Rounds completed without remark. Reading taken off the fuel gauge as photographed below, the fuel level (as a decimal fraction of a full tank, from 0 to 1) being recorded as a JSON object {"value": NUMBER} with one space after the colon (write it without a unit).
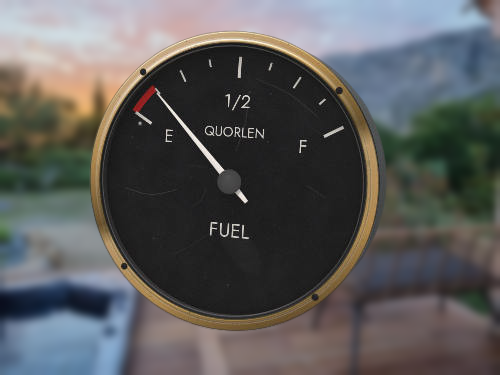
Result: {"value": 0.125}
